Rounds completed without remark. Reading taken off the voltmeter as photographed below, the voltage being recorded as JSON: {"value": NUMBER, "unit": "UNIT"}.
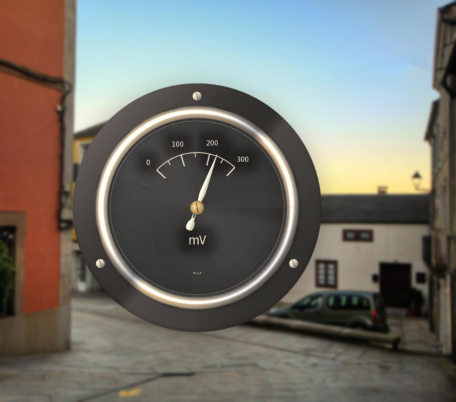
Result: {"value": 225, "unit": "mV"}
